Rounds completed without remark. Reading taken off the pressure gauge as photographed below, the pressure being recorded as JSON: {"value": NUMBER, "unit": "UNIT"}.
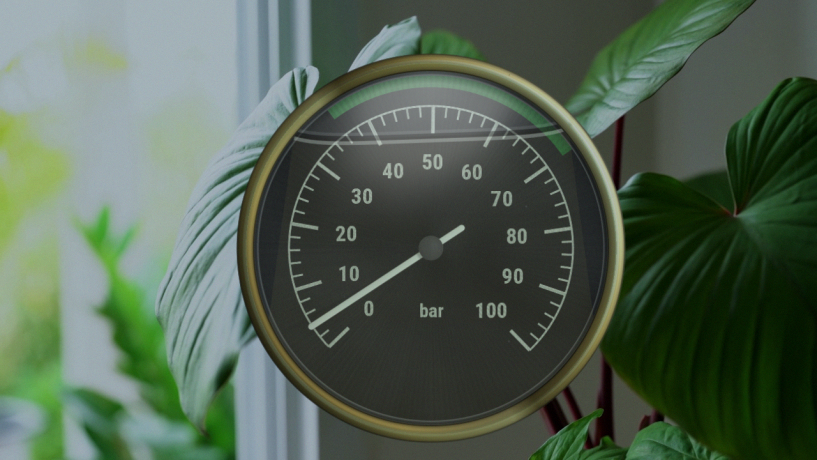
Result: {"value": 4, "unit": "bar"}
